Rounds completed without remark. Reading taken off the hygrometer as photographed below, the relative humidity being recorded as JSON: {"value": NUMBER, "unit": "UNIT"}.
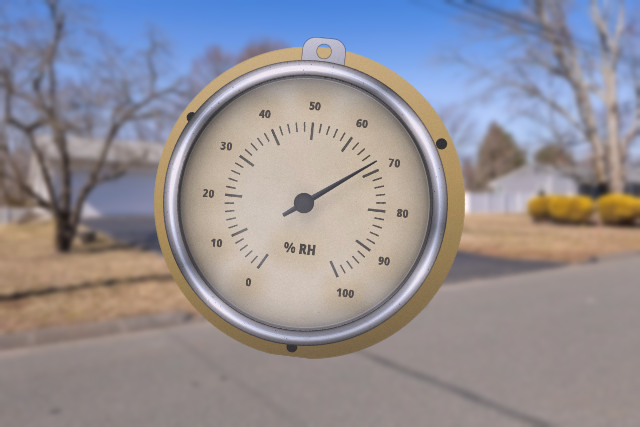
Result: {"value": 68, "unit": "%"}
